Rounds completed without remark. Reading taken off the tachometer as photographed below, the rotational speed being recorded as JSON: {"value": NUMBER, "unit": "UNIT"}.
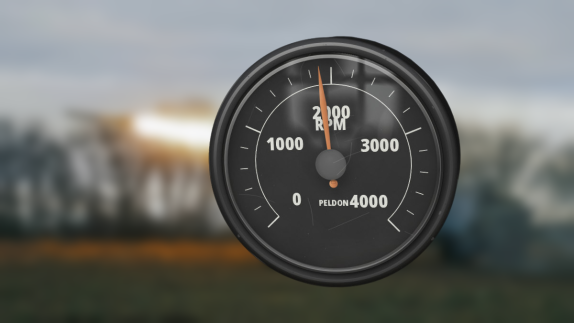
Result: {"value": 1900, "unit": "rpm"}
